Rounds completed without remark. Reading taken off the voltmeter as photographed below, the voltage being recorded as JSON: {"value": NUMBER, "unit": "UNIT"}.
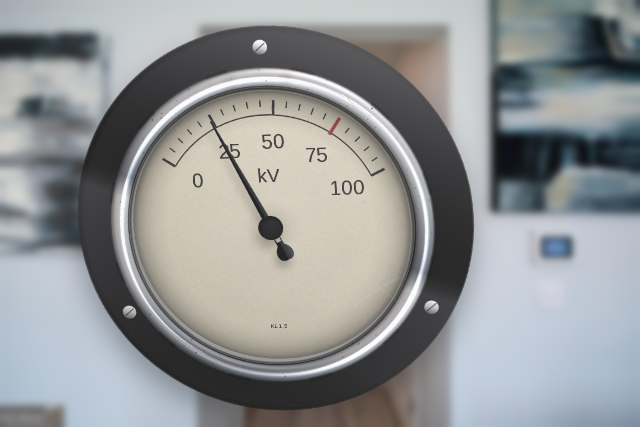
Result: {"value": 25, "unit": "kV"}
